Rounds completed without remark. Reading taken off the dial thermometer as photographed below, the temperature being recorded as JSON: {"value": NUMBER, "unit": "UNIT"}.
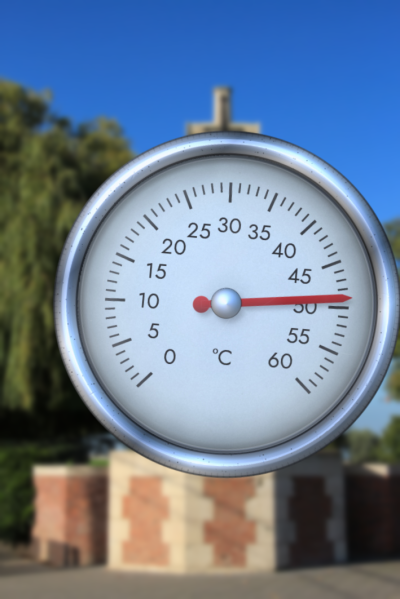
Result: {"value": 49, "unit": "°C"}
